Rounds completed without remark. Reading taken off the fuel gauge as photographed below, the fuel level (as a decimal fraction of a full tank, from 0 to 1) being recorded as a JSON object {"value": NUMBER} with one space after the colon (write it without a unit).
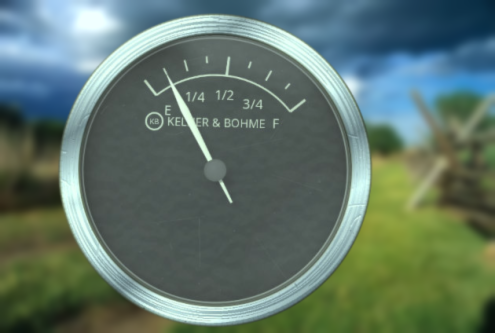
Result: {"value": 0.125}
